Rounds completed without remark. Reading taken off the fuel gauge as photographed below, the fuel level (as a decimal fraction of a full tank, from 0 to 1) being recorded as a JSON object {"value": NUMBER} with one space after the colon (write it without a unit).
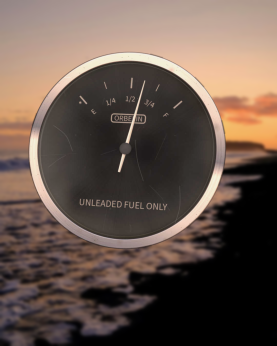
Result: {"value": 0.625}
